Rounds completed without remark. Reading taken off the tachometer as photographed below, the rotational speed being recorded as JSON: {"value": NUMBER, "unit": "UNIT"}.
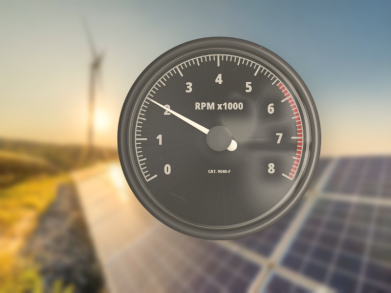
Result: {"value": 2000, "unit": "rpm"}
